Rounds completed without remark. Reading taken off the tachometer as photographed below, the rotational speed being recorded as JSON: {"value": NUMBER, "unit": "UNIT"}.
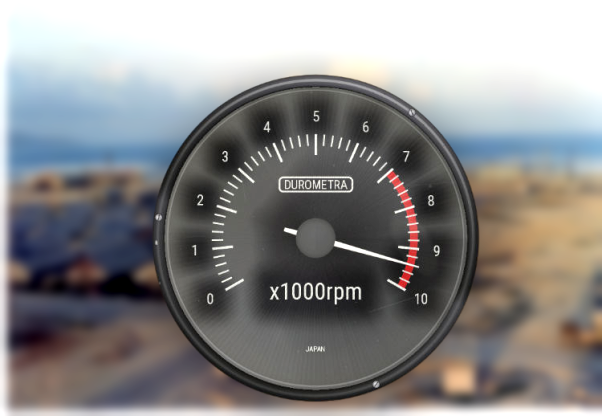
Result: {"value": 9400, "unit": "rpm"}
